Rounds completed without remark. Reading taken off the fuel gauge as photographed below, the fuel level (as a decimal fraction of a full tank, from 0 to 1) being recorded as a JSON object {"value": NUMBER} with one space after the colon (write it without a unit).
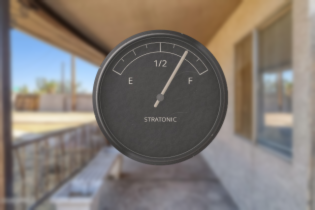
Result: {"value": 0.75}
